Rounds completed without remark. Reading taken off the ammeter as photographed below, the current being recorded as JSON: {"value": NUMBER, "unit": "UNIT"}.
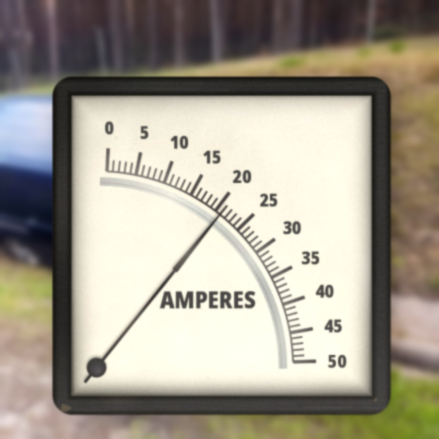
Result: {"value": 21, "unit": "A"}
